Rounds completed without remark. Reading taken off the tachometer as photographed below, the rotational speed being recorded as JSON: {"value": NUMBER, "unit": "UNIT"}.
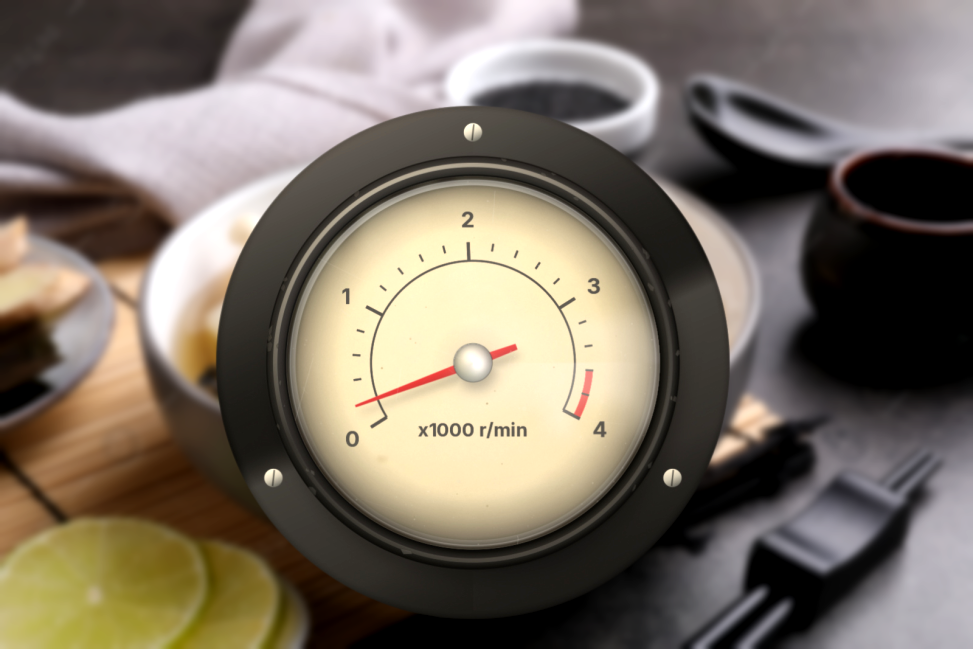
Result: {"value": 200, "unit": "rpm"}
